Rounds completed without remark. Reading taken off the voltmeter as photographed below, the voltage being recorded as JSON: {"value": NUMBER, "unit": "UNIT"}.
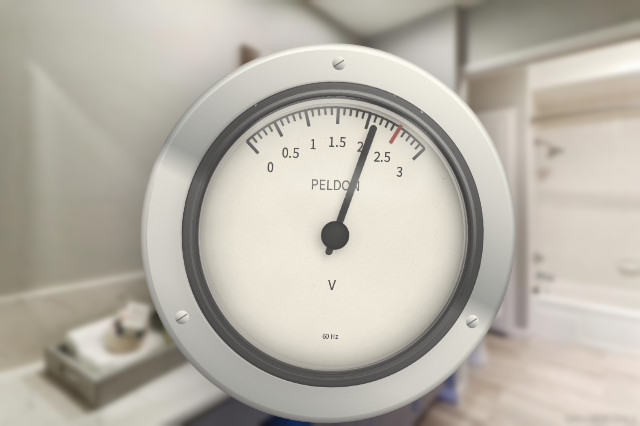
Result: {"value": 2.1, "unit": "V"}
